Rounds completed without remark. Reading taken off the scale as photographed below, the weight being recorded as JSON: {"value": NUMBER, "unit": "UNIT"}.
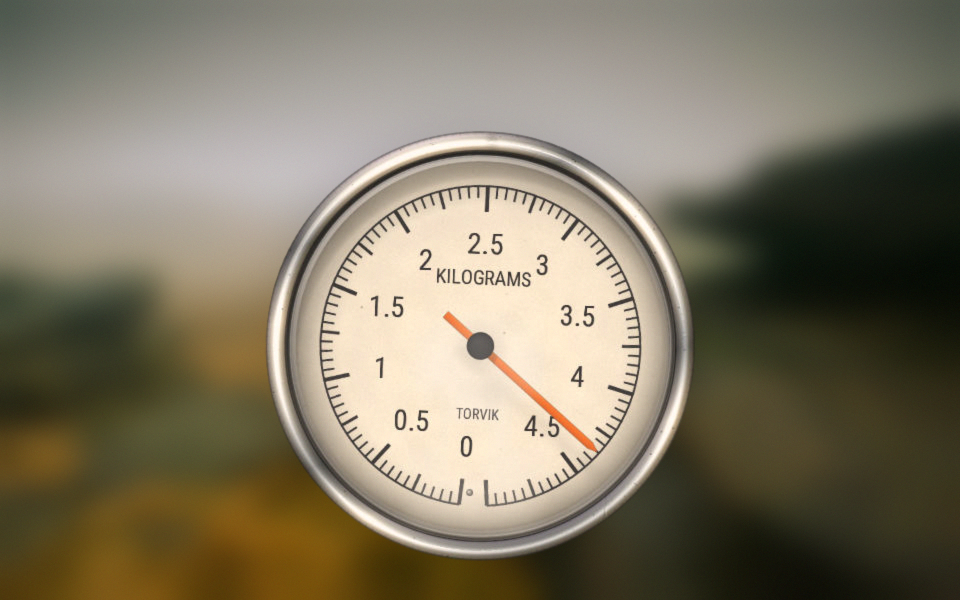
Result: {"value": 4.35, "unit": "kg"}
